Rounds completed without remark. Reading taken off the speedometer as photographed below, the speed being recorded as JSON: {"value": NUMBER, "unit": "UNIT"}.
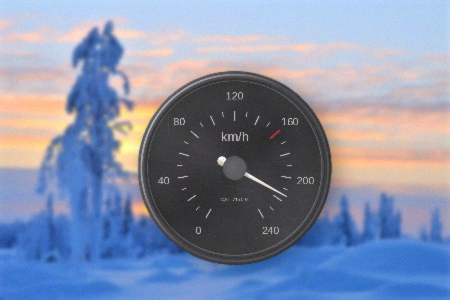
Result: {"value": 215, "unit": "km/h"}
